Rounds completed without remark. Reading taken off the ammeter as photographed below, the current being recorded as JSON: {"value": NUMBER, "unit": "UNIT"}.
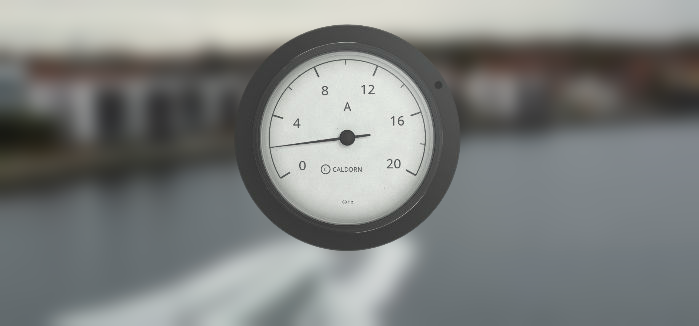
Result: {"value": 2, "unit": "A"}
